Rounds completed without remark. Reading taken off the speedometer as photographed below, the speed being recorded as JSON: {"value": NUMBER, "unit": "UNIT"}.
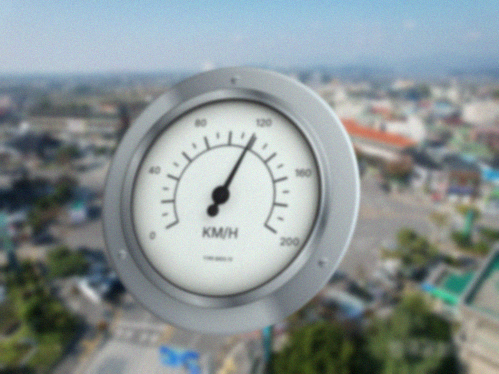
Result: {"value": 120, "unit": "km/h"}
